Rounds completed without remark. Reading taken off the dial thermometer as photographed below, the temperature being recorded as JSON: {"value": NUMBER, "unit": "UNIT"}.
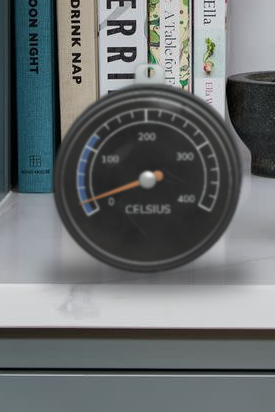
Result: {"value": 20, "unit": "°C"}
